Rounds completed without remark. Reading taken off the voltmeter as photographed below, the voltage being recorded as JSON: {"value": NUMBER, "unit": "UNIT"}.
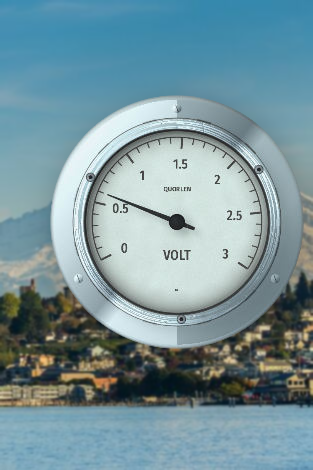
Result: {"value": 0.6, "unit": "V"}
